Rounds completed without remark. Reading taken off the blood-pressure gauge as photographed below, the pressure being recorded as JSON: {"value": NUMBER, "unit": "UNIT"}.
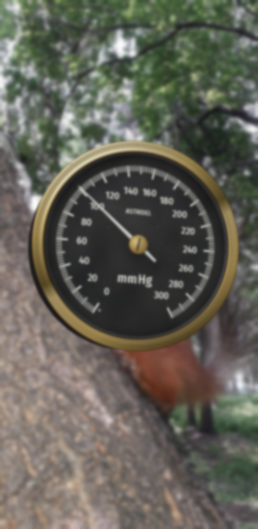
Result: {"value": 100, "unit": "mmHg"}
